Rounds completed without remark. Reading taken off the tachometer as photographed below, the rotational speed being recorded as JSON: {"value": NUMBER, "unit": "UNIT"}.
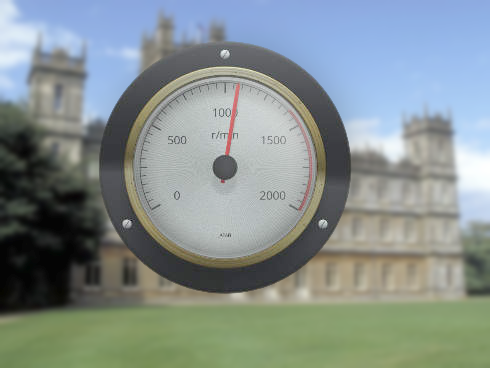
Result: {"value": 1075, "unit": "rpm"}
